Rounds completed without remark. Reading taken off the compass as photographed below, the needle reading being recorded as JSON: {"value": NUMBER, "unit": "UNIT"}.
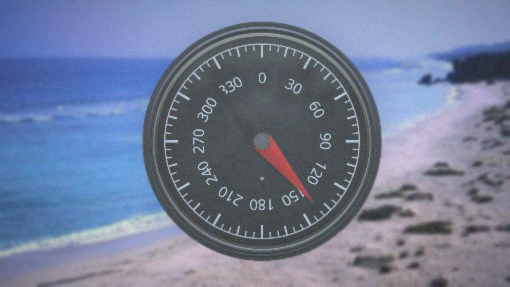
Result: {"value": 140, "unit": "°"}
